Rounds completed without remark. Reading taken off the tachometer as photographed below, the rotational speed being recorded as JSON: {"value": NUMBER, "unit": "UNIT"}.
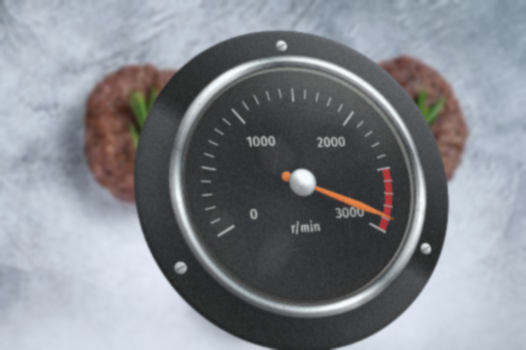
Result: {"value": 2900, "unit": "rpm"}
